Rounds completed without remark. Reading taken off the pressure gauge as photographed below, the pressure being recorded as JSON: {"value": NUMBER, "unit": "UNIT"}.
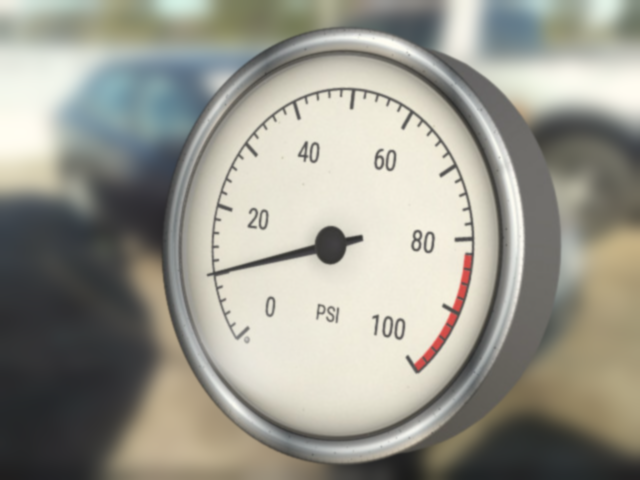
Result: {"value": 10, "unit": "psi"}
